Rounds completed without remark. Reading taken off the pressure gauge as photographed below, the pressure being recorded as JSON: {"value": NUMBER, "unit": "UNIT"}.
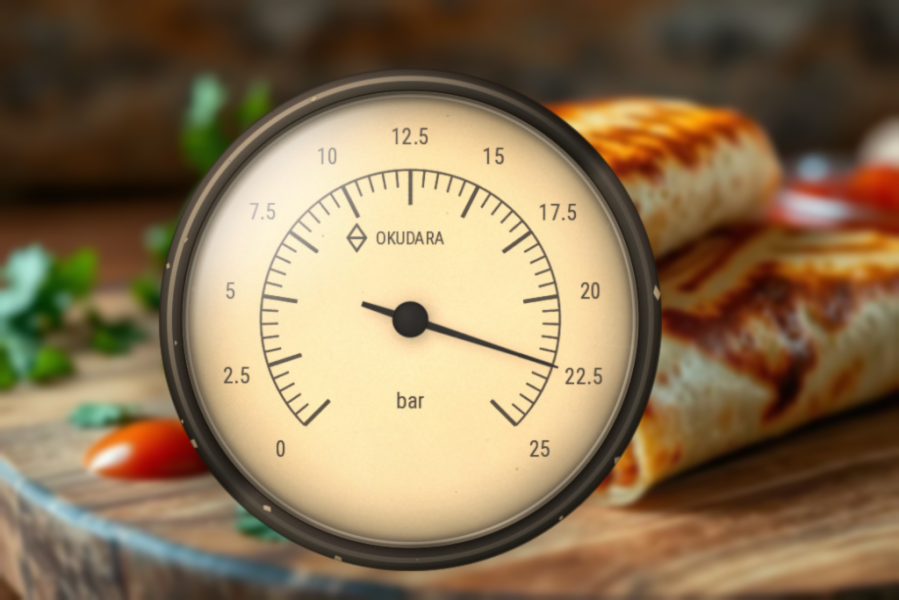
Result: {"value": 22.5, "unit": "bar"}
